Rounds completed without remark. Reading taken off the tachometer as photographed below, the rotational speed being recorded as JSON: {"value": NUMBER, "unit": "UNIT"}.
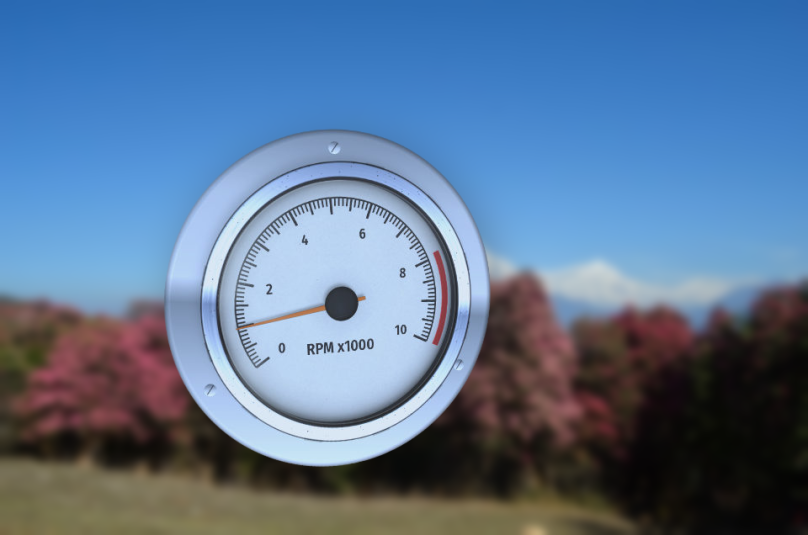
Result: {"value": 1000, "unit": "rpm"}
